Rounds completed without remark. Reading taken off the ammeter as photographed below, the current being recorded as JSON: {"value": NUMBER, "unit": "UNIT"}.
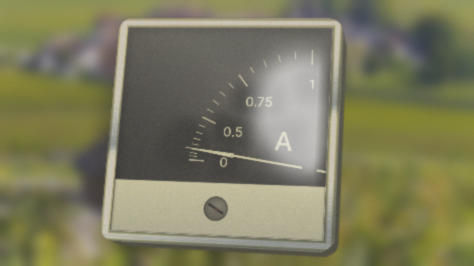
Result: {"value": 0.25, "unit": "A"}
